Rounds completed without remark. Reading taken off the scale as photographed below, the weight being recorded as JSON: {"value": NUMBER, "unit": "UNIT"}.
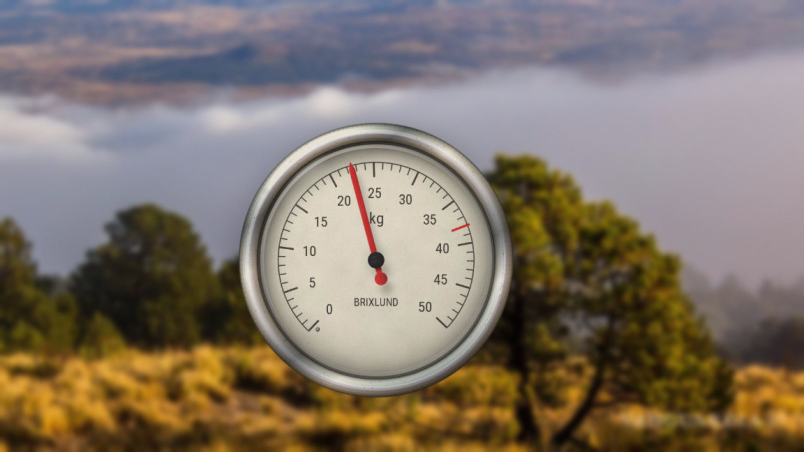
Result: {"value": 22.5, "unit": "kg"}
